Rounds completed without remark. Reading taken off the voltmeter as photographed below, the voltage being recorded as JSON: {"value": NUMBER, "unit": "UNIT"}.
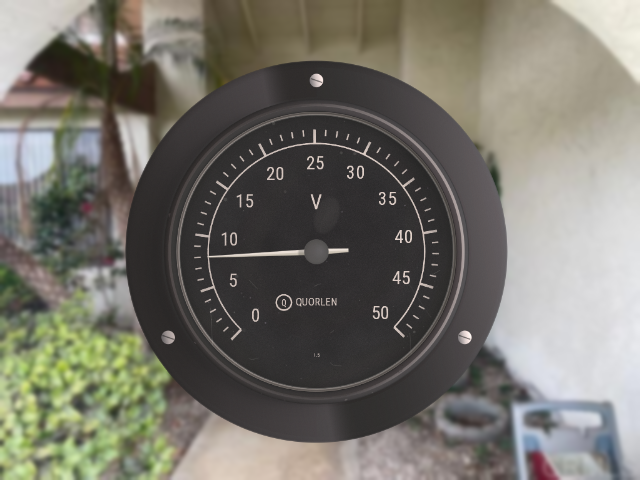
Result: {"value": 8, "unit": "V"}
